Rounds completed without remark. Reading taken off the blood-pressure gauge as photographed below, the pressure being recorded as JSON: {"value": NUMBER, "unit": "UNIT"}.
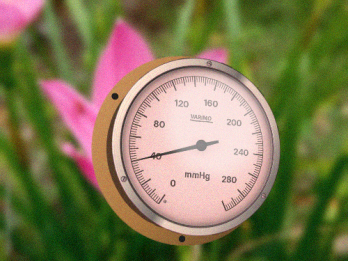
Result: {"value": 40, "unit": "mmHg"}
